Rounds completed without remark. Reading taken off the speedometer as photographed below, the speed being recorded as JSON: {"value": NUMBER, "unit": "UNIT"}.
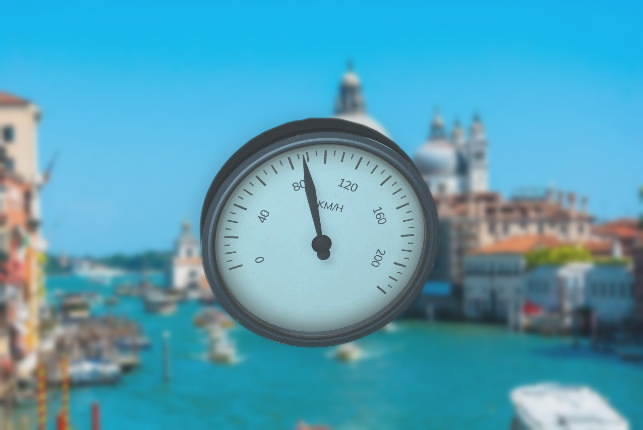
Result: {"value": 87.5, "unit": "km/h"}
